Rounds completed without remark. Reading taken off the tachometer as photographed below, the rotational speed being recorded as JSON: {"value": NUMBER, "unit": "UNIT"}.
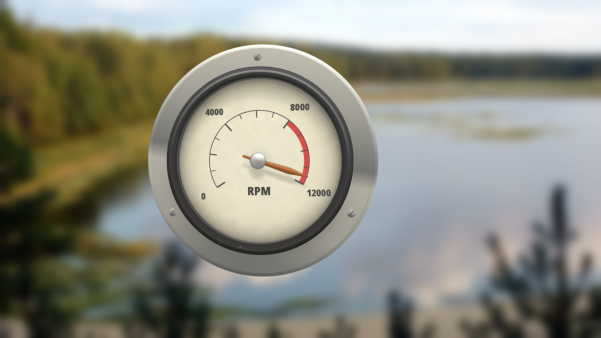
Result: {"value": 11500, "unit": "rpm"}
